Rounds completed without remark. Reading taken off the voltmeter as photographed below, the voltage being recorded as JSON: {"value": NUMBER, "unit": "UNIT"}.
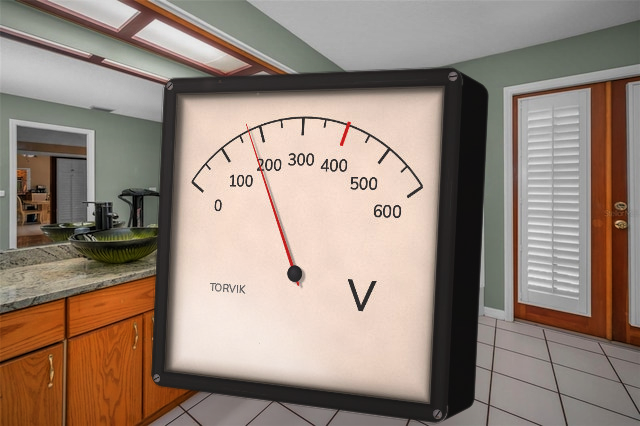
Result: {"value": 175, "unit": "V"}
